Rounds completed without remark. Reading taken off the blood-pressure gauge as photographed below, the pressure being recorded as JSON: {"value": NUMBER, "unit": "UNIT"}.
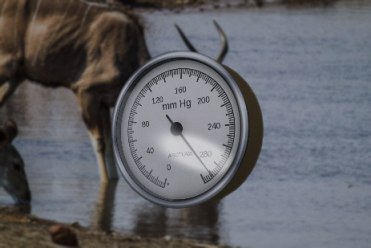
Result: {"value": 290, "unit": "mmHg"}
